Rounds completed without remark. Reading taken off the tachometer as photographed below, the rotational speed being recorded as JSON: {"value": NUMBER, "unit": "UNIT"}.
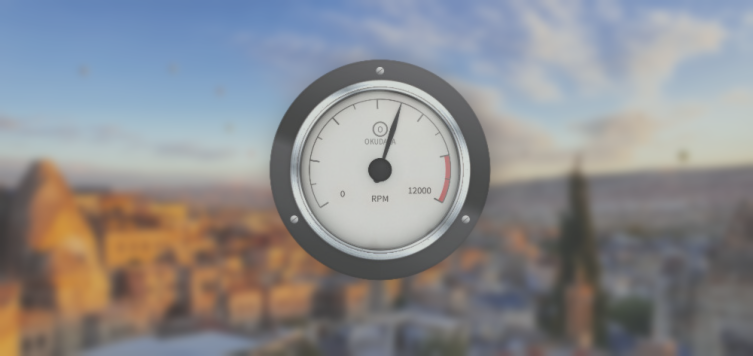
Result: {"value": 7000, "unit": "rpm"}
